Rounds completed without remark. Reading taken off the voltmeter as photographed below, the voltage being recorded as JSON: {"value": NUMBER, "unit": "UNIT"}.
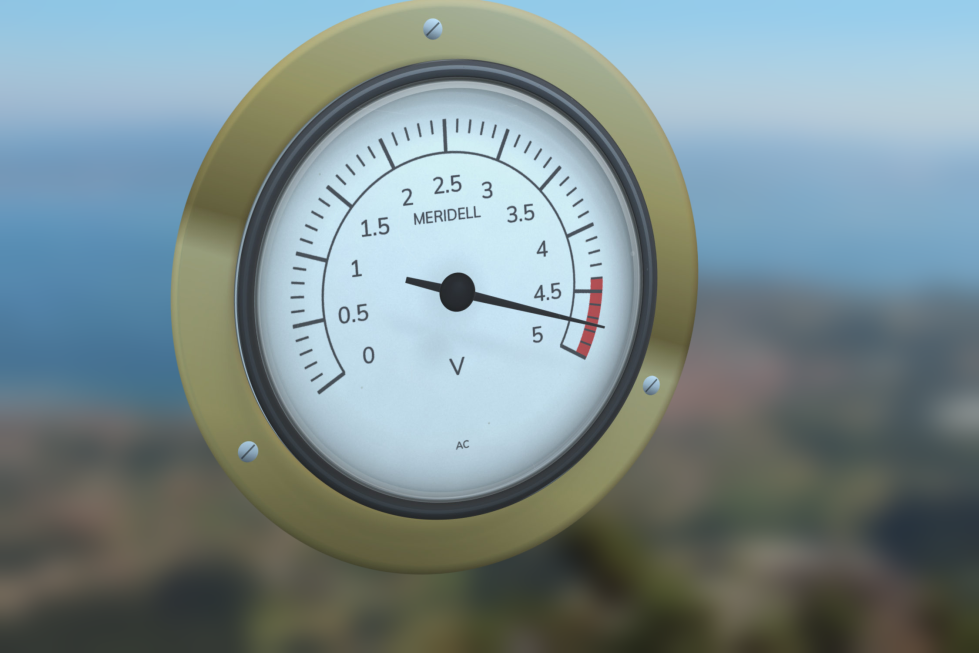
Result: {"value": 4.75, "unit": "V"}
